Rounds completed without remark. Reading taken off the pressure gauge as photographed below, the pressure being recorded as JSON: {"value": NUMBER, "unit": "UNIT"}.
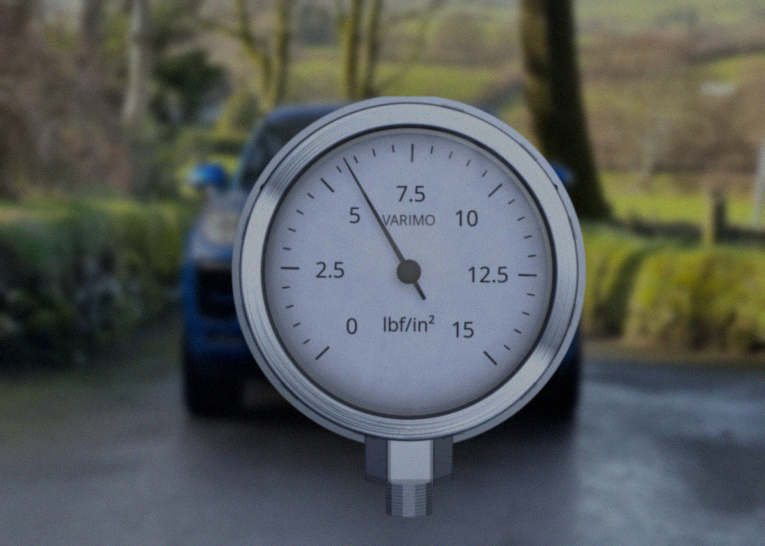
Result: {"value": 5.75, "unit": "psi"}
